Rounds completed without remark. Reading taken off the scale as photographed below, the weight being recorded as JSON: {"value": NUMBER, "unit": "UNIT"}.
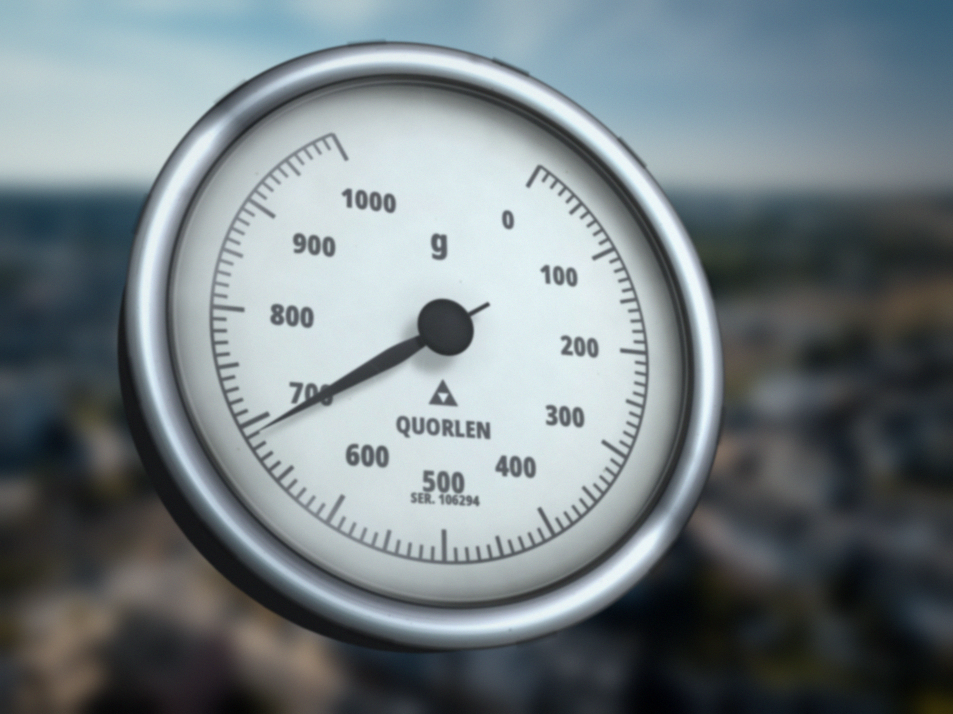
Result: {"value": 690, "unit": "g"}
